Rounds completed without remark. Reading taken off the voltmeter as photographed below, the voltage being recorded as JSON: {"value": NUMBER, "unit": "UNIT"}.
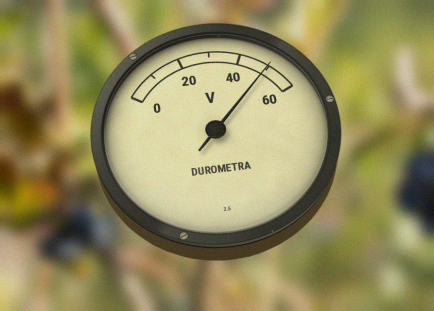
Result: {"value": 50, "unit": "V"}
